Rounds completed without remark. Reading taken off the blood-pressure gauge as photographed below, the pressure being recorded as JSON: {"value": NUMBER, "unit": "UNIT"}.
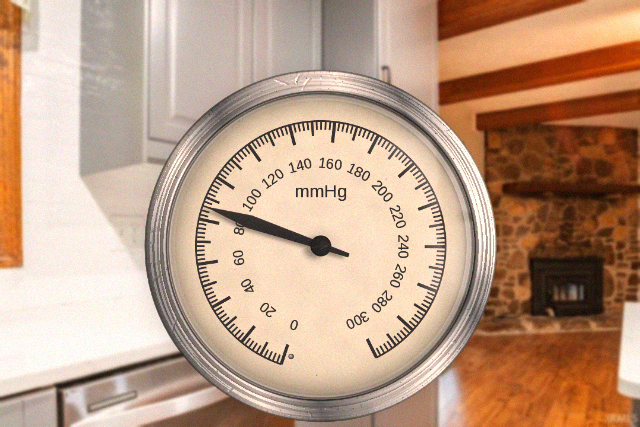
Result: {"value": 86, "unit": "mmHg"}
